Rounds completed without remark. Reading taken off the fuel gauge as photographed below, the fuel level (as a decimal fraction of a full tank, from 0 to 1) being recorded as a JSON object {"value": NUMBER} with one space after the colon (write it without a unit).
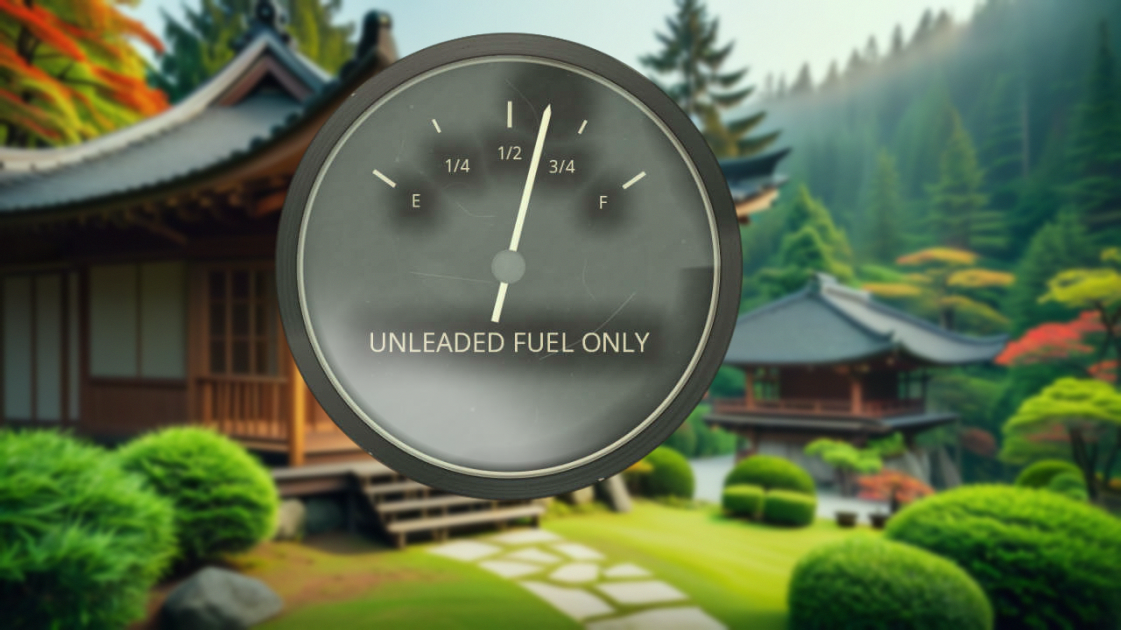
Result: {"value": 0.625}
